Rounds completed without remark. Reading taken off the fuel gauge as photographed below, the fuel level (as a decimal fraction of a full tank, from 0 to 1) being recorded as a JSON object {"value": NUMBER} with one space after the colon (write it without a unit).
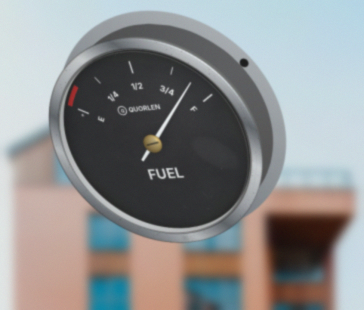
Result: {"value": 0.875}
